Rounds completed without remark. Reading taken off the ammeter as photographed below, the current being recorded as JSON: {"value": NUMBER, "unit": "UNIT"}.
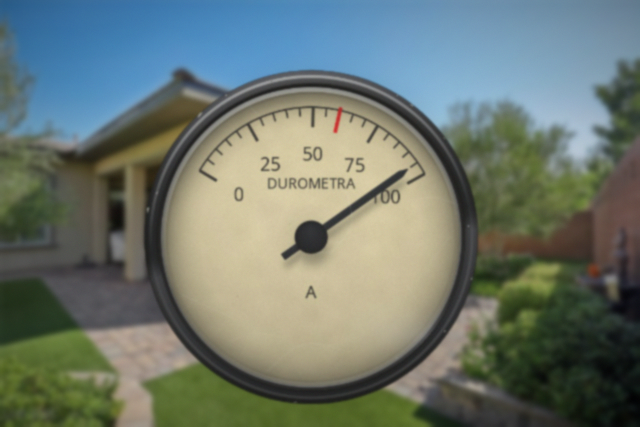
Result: {"value": 95, "unit": "A"}
